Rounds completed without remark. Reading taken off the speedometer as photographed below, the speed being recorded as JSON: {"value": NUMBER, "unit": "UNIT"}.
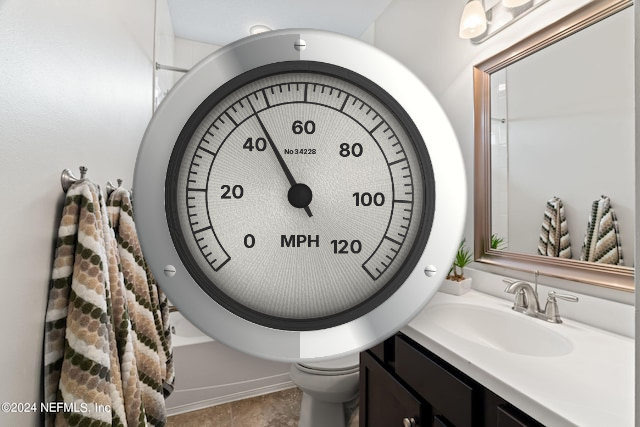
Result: {"value": 46, "unit": "mph"}
